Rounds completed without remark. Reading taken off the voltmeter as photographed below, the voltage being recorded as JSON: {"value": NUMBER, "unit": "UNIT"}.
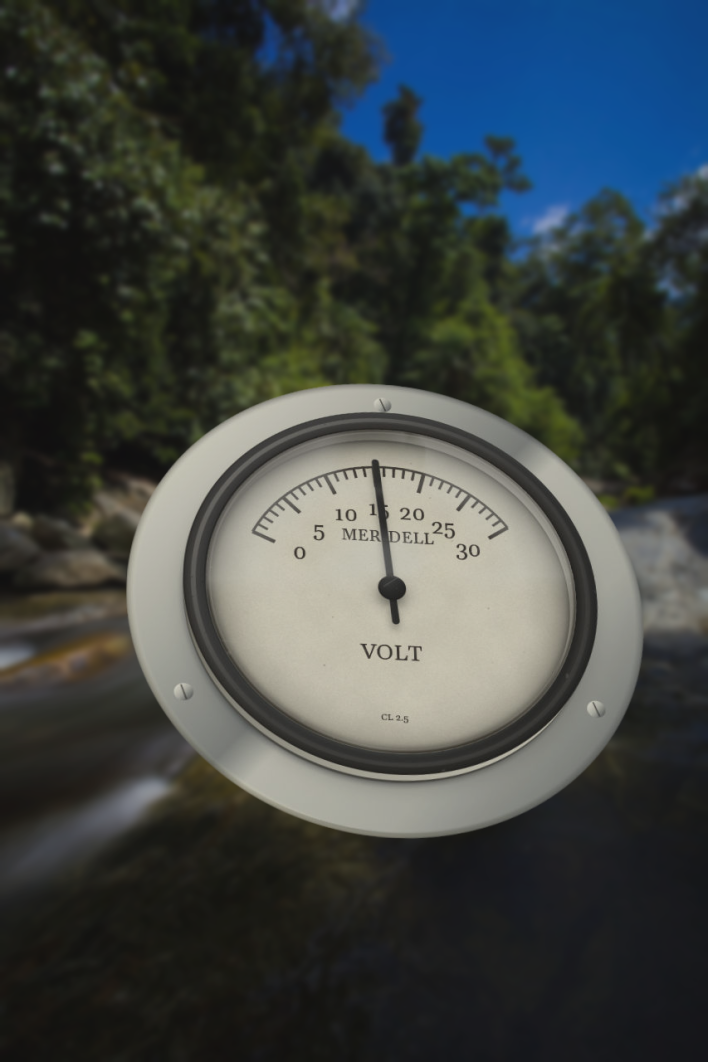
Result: {"value": 15, "unit": "V"}
